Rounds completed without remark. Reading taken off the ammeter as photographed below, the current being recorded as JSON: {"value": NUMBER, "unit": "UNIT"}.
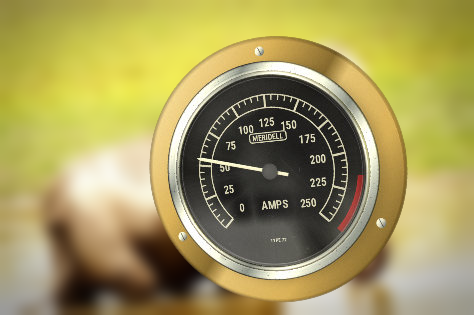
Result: {"value": 55, "unit": "A"}
